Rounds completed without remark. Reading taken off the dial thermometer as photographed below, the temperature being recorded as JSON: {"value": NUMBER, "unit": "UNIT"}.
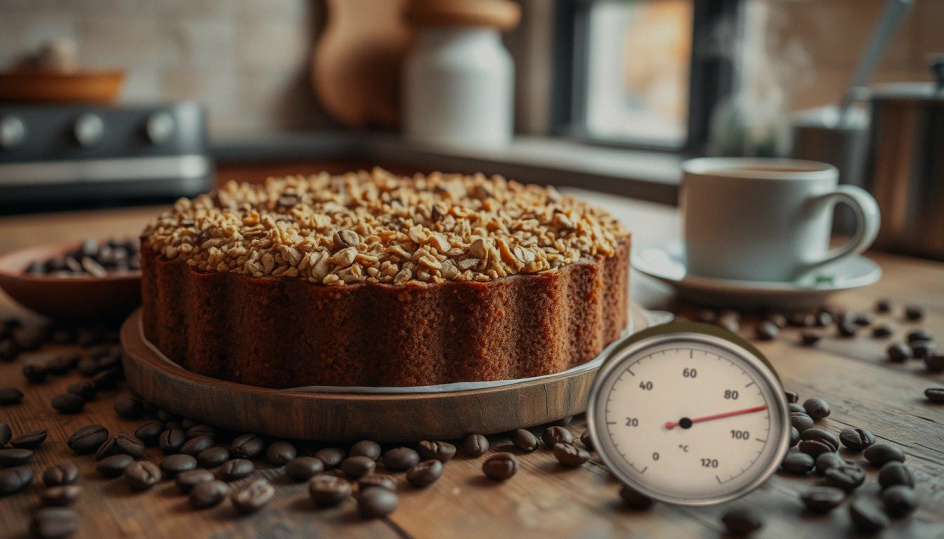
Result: {"value": 88, "unit": "°C"}
